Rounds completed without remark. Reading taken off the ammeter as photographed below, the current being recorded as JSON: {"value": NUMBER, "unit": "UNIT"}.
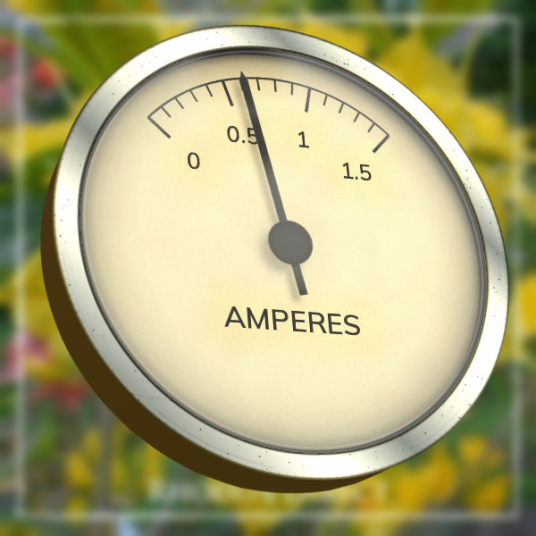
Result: {"value": 0.6, "unit": "A"}
